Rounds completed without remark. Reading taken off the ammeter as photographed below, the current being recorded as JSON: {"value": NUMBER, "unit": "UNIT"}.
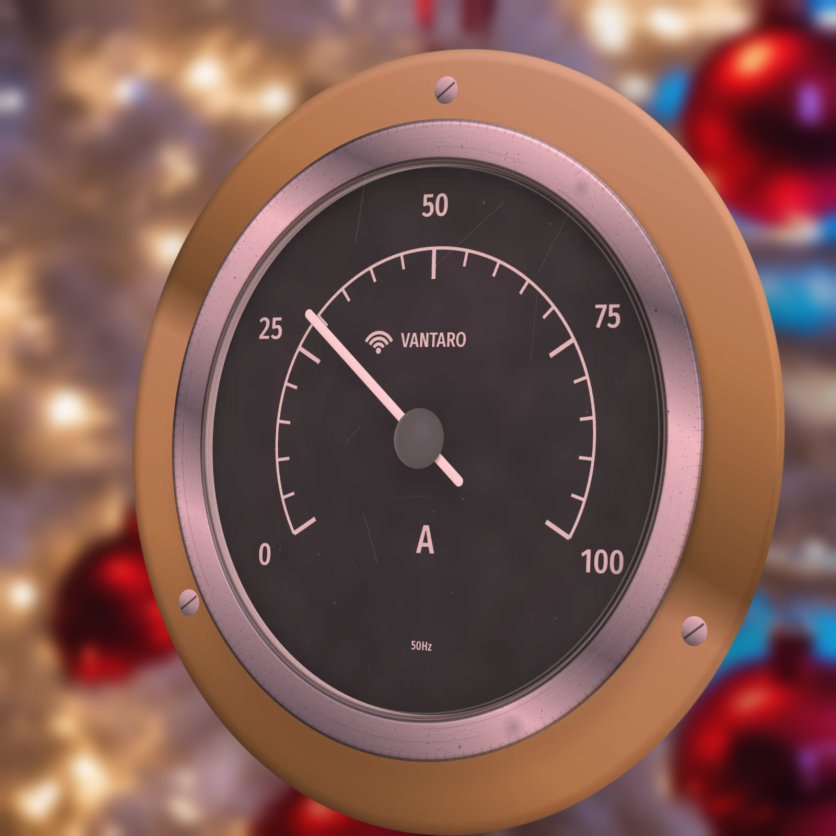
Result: {"value": 30, "unit": "A"}
